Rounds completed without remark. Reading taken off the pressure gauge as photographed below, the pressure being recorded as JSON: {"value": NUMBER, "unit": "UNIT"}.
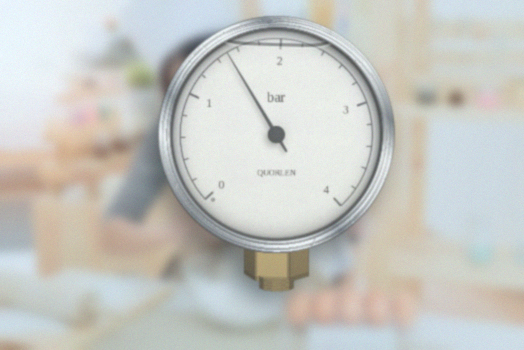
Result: {"value": 1.5, "unit": "bar"}
